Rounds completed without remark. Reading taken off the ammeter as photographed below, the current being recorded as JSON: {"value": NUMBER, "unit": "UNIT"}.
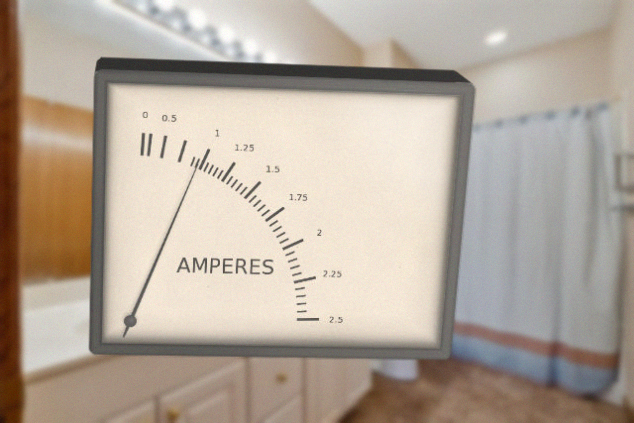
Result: {"value": 0.95, "unit": "A"}
